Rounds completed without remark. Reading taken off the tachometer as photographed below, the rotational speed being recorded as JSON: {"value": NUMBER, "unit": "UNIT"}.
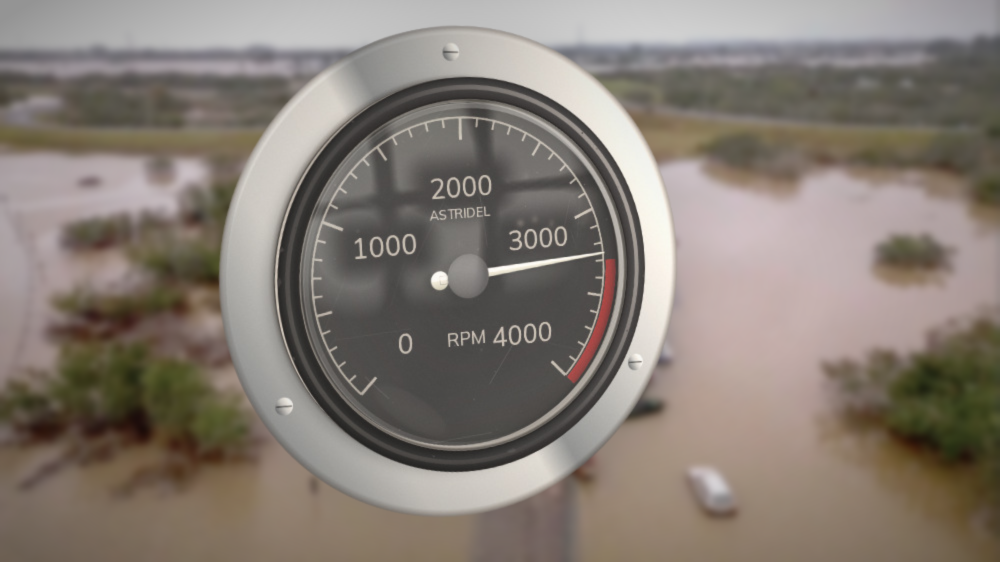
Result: {"value": 3250, "unit": "rpm"}
